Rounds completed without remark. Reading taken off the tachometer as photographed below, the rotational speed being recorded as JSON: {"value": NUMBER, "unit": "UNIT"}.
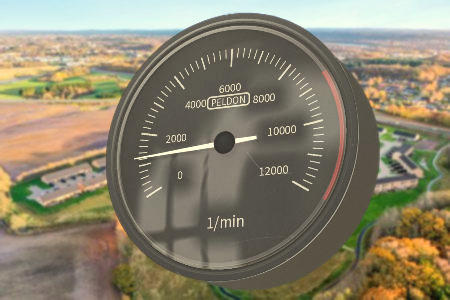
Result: {"value": 1200, "unit": "rpm"}
